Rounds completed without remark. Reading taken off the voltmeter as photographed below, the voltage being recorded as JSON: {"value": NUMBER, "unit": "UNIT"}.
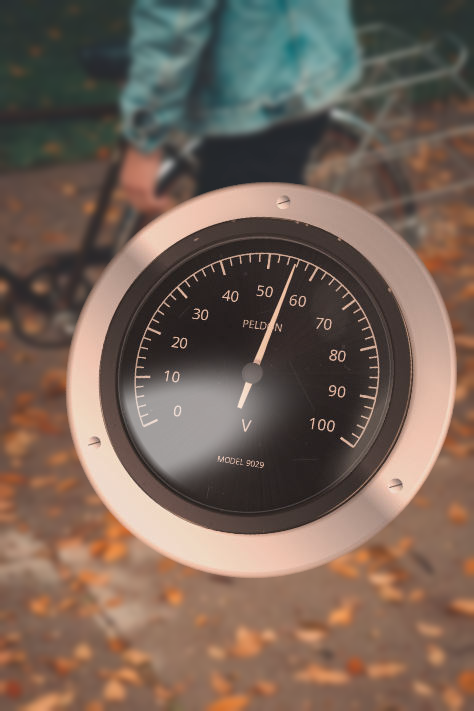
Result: {"value": 56, "unit": "V"}
